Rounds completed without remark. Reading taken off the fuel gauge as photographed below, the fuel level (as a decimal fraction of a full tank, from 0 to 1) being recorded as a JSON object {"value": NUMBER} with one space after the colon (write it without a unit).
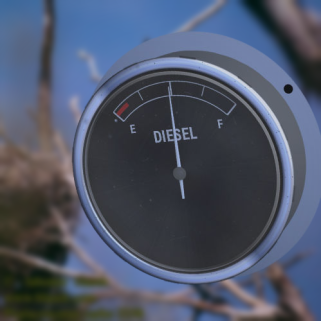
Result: {"value": 0.5}
